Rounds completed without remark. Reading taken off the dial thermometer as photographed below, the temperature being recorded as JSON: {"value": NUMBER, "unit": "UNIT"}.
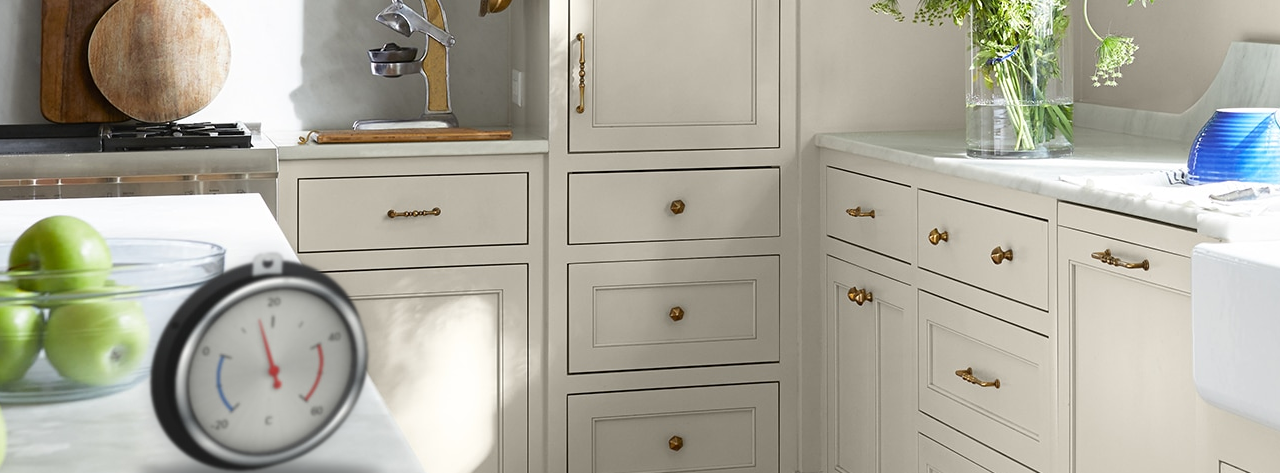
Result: {"value": 15, "unit": "°C"}
